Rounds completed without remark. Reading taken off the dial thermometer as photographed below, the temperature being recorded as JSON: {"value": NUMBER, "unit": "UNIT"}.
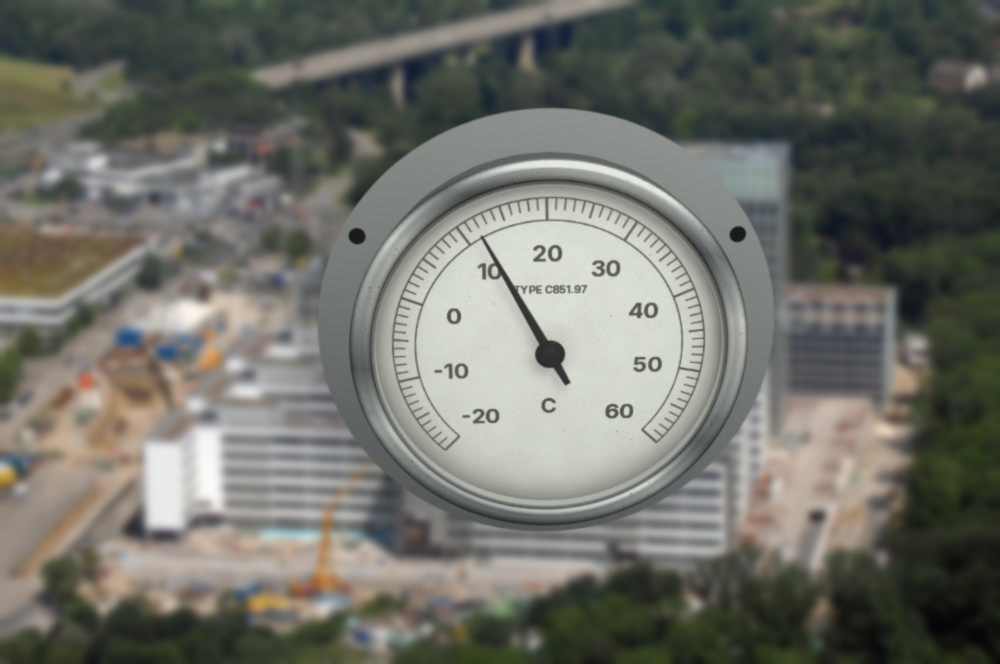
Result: {"value": 12, "unit": "°C"}
